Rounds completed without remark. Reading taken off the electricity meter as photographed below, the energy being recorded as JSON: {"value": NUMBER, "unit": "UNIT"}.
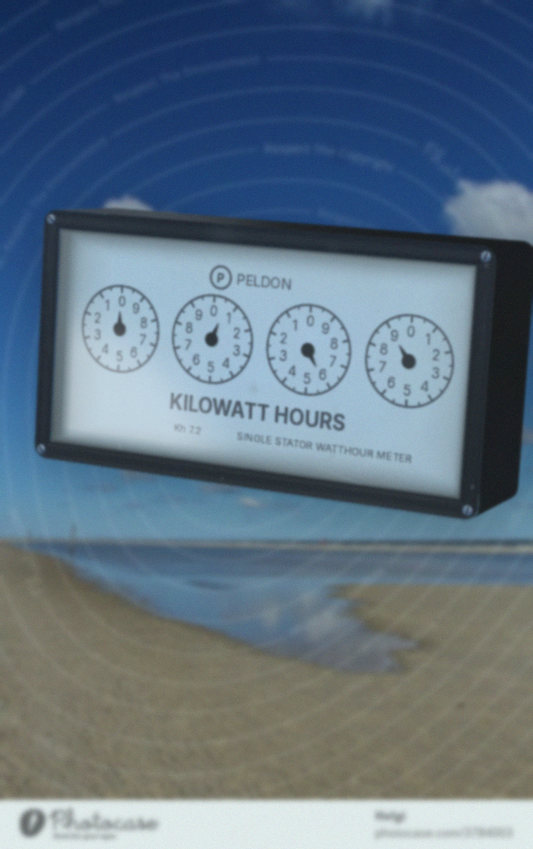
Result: {"value": 59, "unit": "kWh"}
